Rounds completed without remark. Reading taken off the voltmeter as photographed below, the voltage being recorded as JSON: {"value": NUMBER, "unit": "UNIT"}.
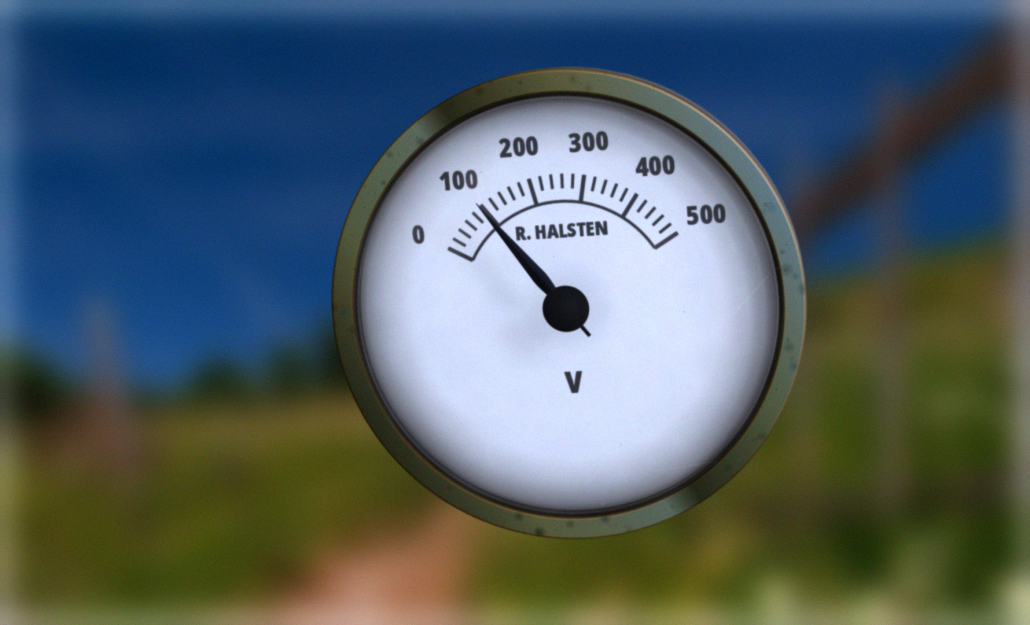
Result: {"value": 100, "unit": "V"}
